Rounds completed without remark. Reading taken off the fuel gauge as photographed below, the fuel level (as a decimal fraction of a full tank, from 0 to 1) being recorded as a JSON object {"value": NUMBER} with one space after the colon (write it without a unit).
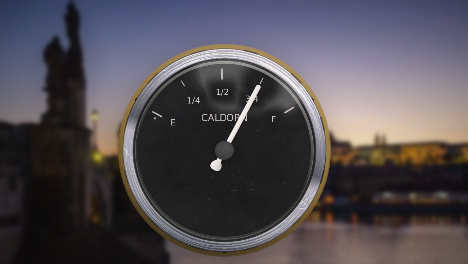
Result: {"value": 0.75}
